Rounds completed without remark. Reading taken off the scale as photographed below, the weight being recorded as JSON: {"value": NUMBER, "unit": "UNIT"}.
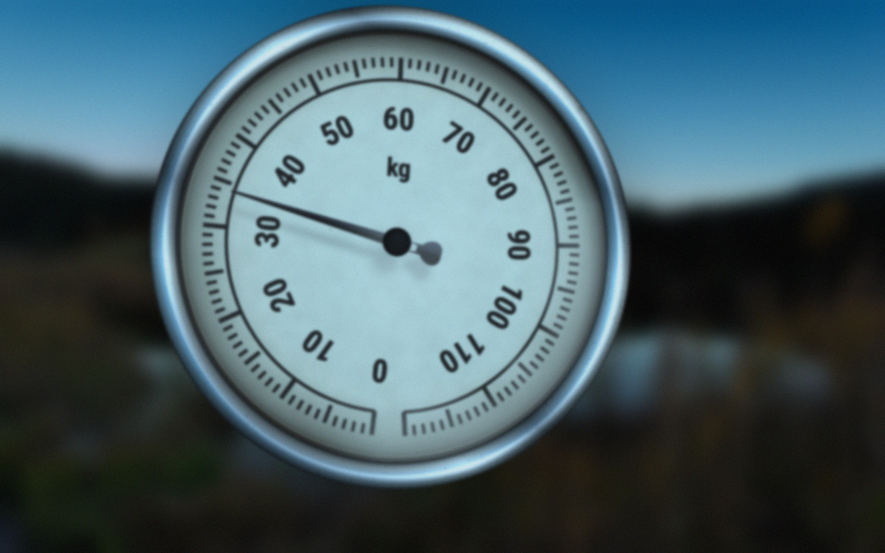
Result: {"value": 34, "unit": "kg"}
